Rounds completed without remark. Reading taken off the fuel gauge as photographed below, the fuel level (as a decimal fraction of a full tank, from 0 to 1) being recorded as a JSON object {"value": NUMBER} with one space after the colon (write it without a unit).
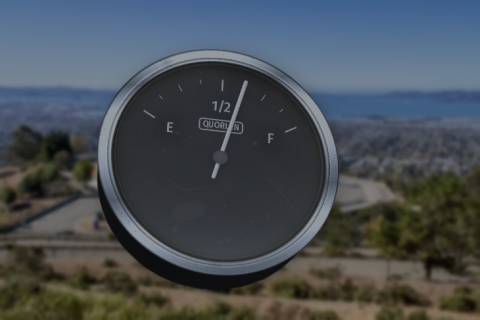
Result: {"value": 0.625}
